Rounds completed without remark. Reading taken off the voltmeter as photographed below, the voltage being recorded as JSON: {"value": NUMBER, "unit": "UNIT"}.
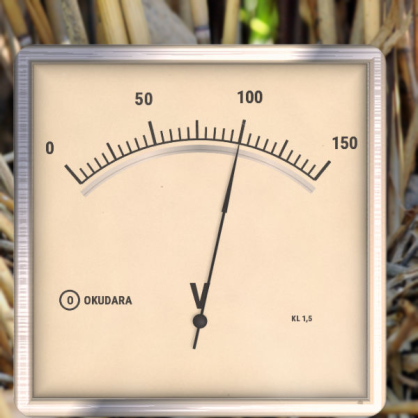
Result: {"value": 100, "unit": "V"}
